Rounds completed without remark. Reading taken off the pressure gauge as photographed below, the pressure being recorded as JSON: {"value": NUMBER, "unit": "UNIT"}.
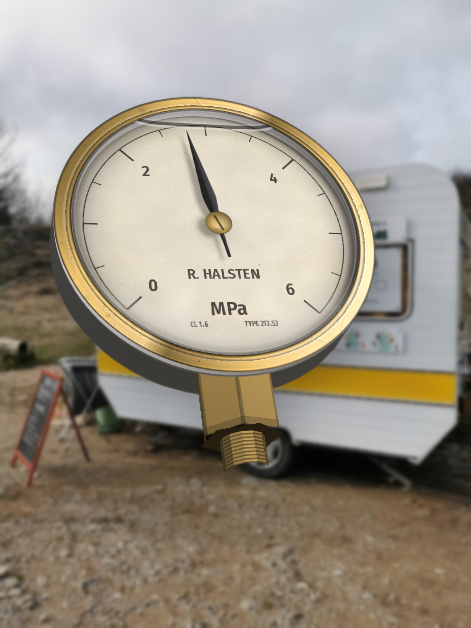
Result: {"value": 2.75, "unit": "MPa"}
